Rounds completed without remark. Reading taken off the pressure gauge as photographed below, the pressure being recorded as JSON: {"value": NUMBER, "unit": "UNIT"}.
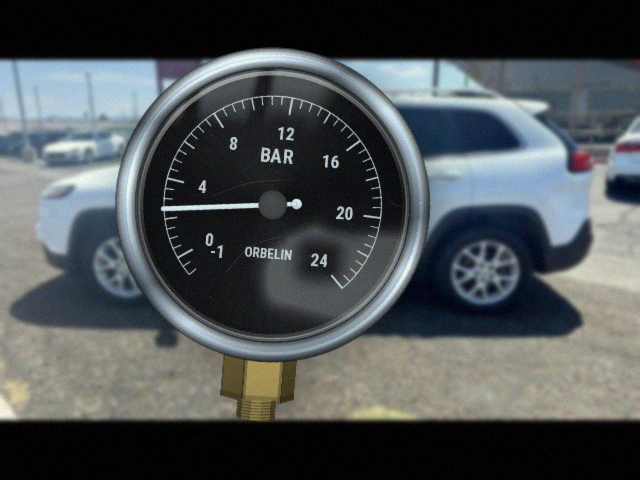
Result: {"value": 2.5, "unit": "bar"}
